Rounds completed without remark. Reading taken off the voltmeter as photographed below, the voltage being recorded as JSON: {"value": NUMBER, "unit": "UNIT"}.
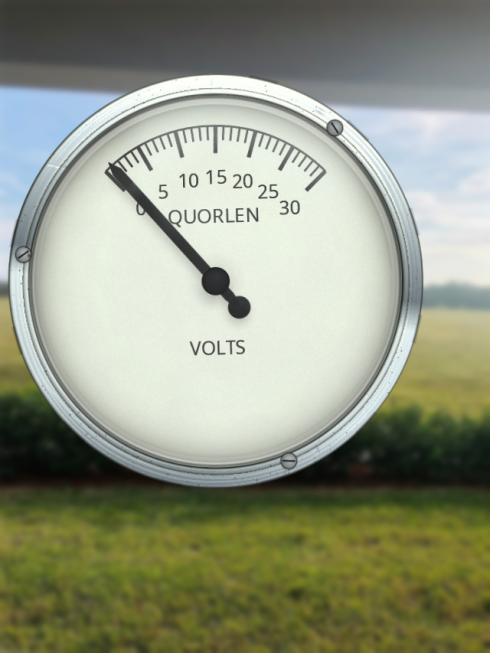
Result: {"value": 1, "unit": "V"}
